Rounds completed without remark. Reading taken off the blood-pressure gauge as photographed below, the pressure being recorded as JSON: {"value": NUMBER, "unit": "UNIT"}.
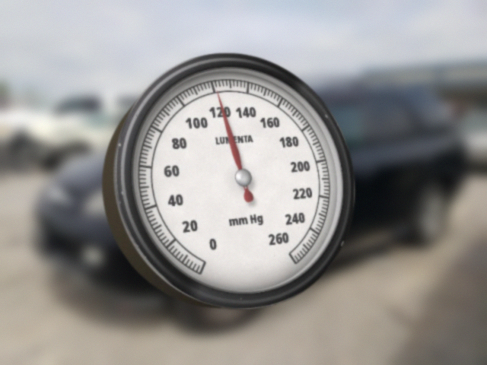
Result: {"value": 120, "unit": "mmHg"}
